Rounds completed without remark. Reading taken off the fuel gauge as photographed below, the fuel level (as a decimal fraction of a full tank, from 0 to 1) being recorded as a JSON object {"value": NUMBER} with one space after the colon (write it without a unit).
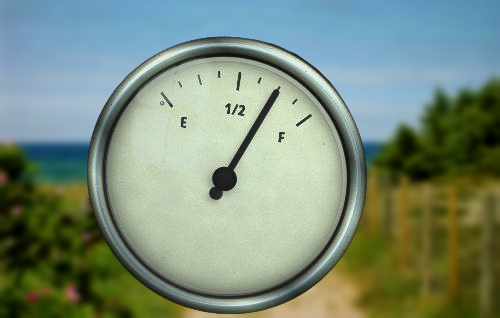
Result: {"value": 0.75}
